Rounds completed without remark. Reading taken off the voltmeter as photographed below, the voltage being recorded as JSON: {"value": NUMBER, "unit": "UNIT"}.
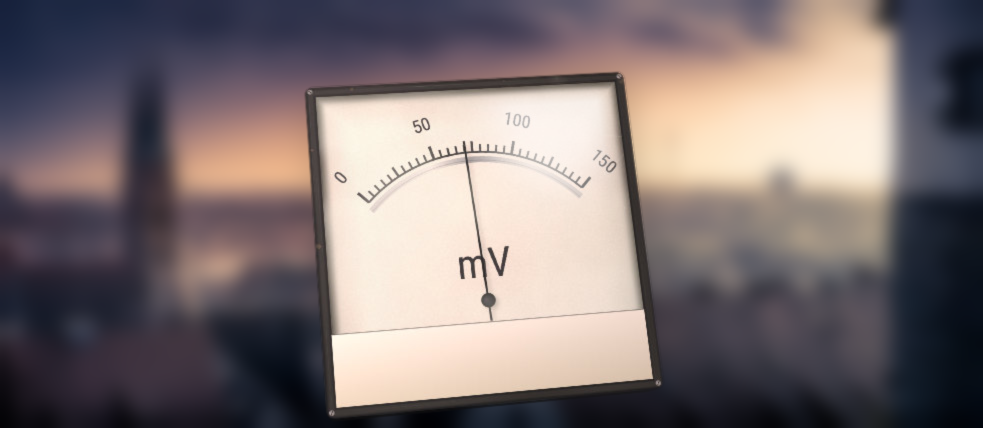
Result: {"value": 70, "unit": "mV"}
